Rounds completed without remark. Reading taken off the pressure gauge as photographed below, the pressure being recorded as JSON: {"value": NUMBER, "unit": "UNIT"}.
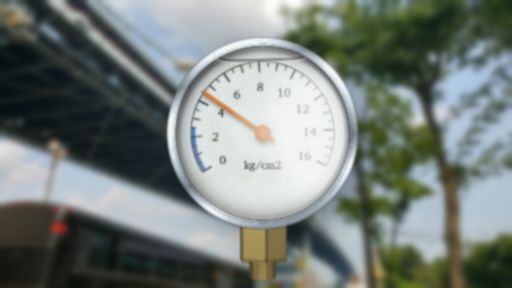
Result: {"value": 4.5, "unit": "kg/cm²"}
